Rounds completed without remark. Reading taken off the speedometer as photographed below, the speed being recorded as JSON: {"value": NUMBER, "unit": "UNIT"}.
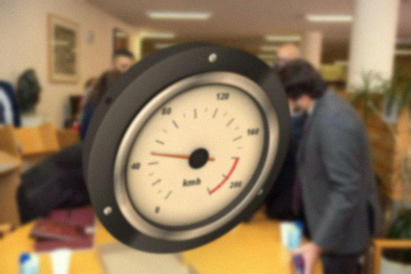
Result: {"value": 50, "unit": "km/h"}
